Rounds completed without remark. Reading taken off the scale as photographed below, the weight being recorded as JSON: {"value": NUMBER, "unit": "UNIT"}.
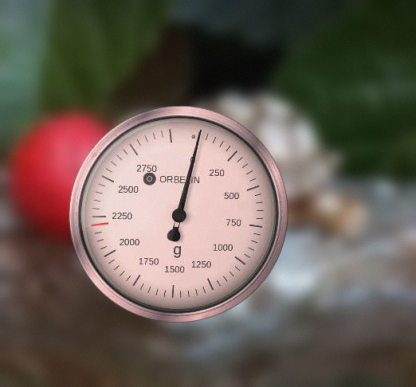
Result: {"value": 0, "unit": "g"}
